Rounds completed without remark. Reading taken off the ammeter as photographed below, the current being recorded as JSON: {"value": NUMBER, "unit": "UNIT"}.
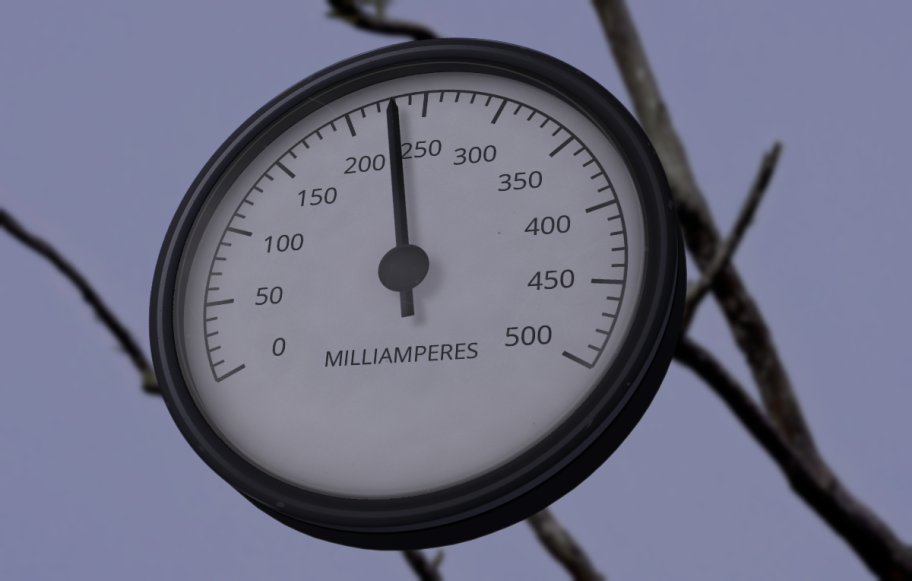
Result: {"value": 230, "unit": "mA"}
